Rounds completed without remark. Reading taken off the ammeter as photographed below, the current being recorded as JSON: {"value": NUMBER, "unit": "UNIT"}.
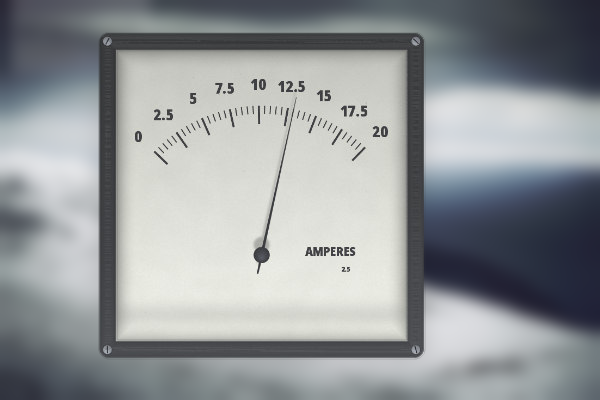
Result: {"value": 13, "unit": "A"}
